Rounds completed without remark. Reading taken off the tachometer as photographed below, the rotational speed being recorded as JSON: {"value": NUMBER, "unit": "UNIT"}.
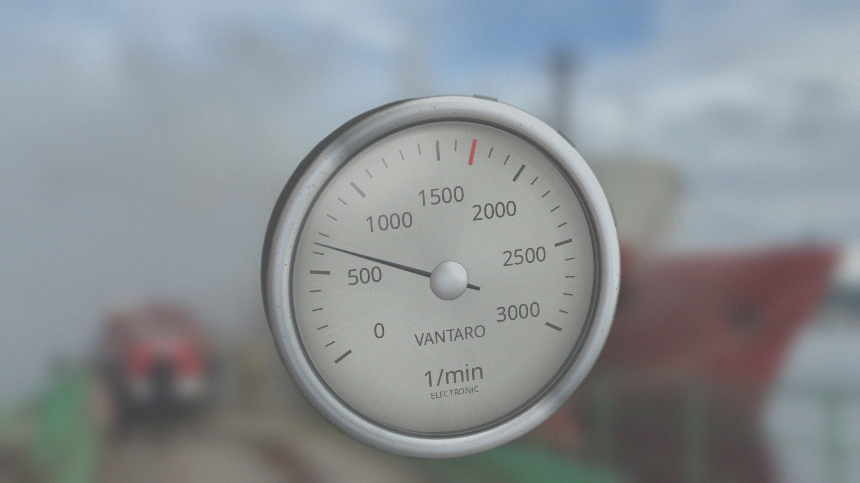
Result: {"value": 650, "unit": "rpm"}
